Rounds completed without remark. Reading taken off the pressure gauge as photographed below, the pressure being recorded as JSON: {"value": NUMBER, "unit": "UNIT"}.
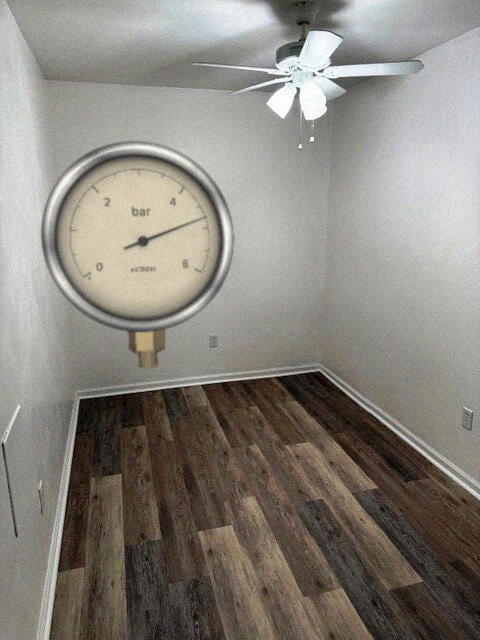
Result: {"value": 4.75, "unit": "bar"}
